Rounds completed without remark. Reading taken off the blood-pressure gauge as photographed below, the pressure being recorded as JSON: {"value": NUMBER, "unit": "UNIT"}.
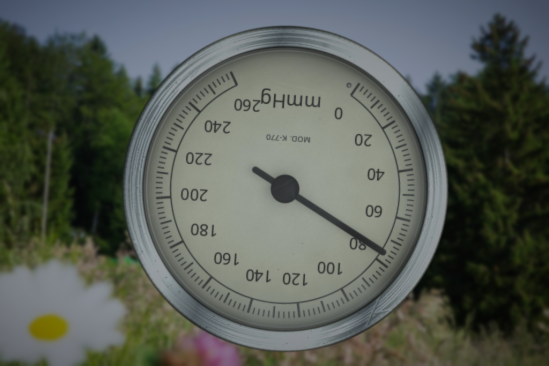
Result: {"value": 76, "unit": "mmHg"}
